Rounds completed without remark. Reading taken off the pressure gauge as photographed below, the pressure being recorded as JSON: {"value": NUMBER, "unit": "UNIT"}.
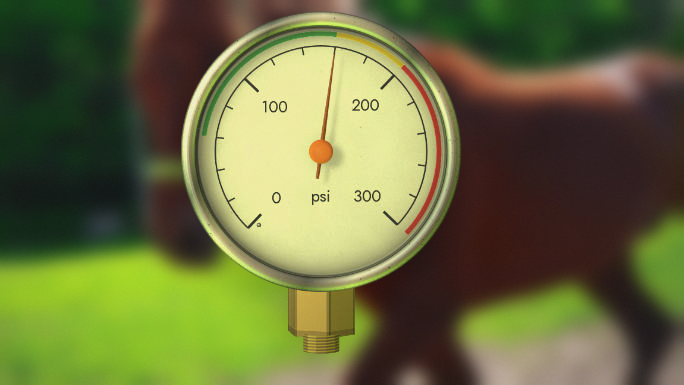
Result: {"value": 160, "unit": "psi"}
